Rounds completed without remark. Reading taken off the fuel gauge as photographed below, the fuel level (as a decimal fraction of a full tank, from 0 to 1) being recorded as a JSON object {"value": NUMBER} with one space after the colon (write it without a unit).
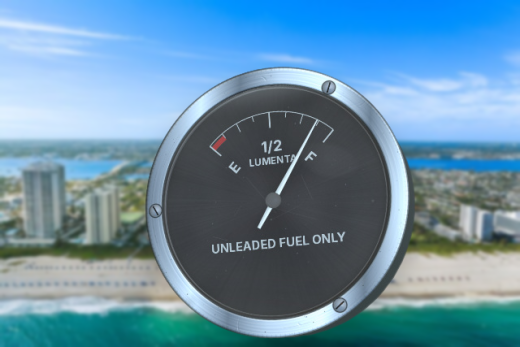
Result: {"value": 0.875}
